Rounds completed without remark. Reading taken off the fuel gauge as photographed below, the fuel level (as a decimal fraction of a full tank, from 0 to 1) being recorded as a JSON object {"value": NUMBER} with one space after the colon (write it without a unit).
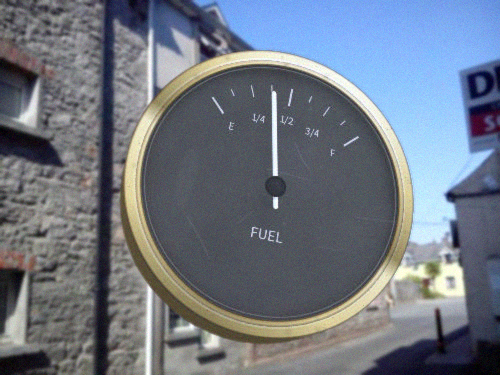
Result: {"value": 0.375}
